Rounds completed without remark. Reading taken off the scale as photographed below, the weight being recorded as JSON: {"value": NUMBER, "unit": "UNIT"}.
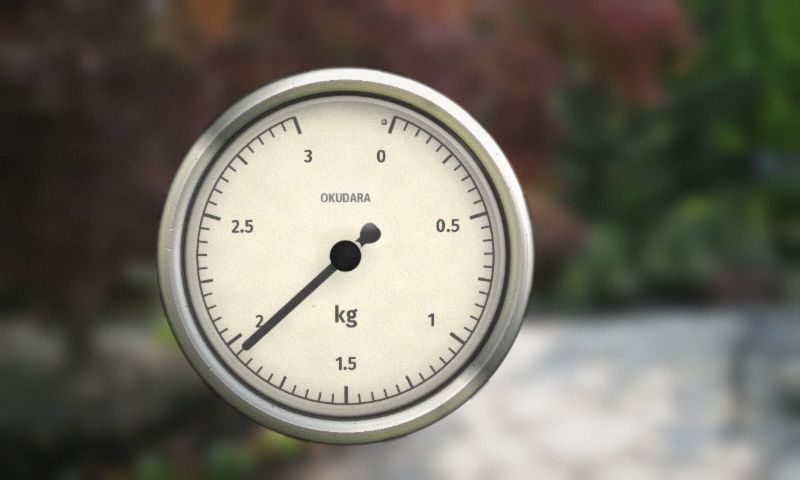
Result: {"value": 1.95, "unit": "kg"}
